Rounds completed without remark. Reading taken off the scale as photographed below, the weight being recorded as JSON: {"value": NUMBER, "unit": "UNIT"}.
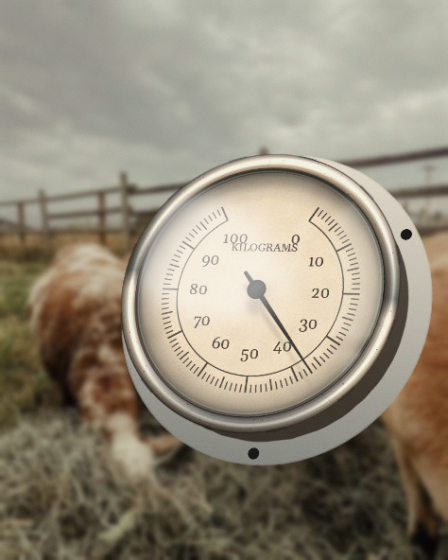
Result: {"value": 37, "unit": "kg"}
